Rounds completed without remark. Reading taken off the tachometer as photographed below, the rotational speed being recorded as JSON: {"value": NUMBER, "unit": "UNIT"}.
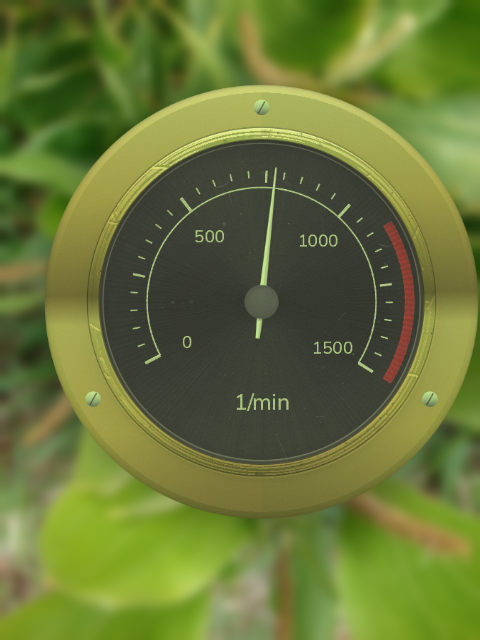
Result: {"value": 775, "unit": "rpm"}
